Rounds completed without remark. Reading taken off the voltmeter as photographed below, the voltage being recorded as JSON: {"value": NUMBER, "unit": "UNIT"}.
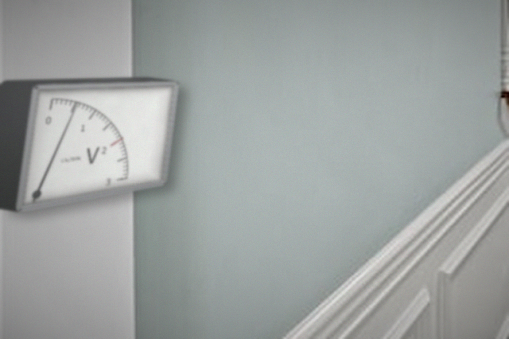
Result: {"value": 0.5, "unit": "V"}
